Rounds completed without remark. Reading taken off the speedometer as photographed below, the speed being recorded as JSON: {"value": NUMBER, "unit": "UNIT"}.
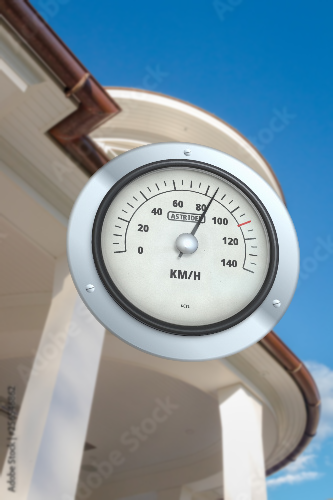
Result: {"value": 85, "unit": "km/h"}
